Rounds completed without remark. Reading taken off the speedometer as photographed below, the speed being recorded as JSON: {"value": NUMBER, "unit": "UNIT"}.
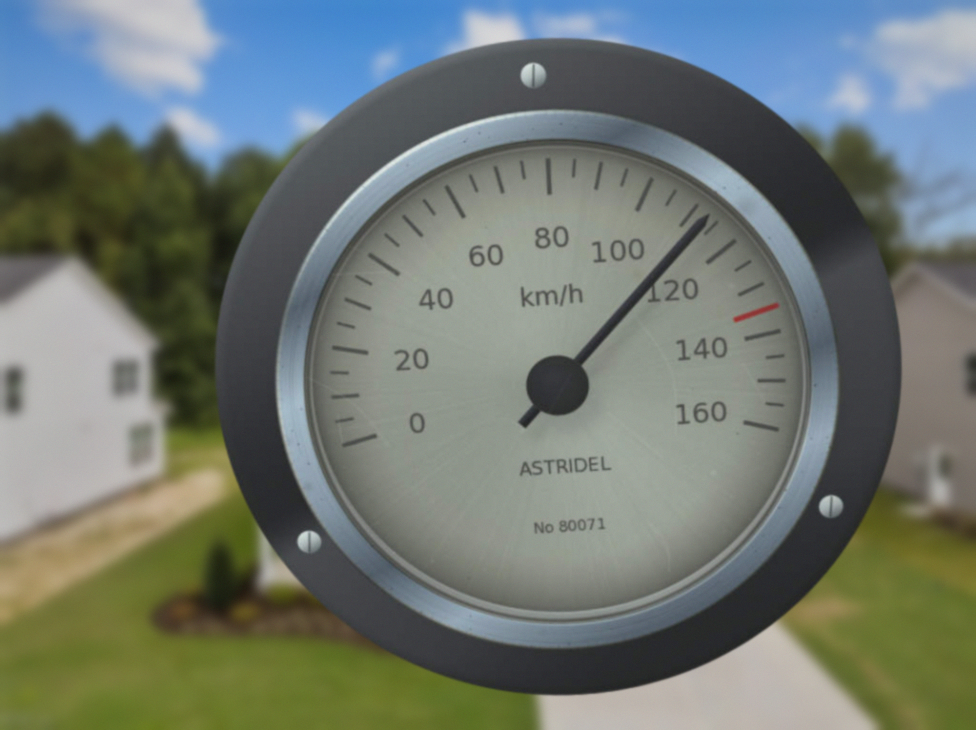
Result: {"value": 112.5, "unit": "km/h"}
